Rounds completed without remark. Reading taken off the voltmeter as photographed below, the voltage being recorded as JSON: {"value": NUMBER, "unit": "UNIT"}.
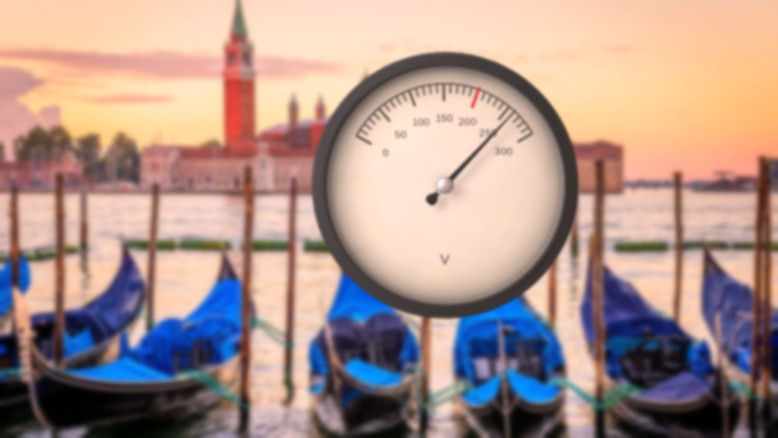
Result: {"value": 260, "unit": "V"}
